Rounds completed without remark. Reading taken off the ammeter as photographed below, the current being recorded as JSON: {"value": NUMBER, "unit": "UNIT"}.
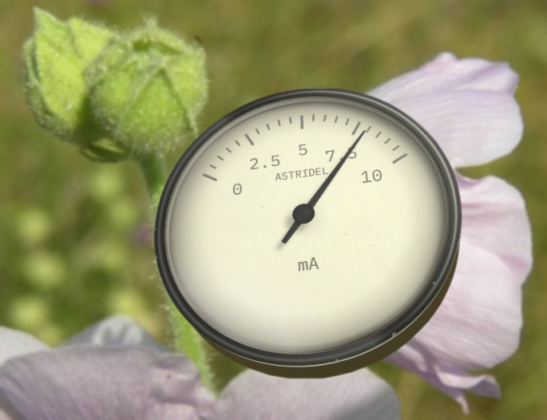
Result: {"value": 8, "unit": "mA"}
